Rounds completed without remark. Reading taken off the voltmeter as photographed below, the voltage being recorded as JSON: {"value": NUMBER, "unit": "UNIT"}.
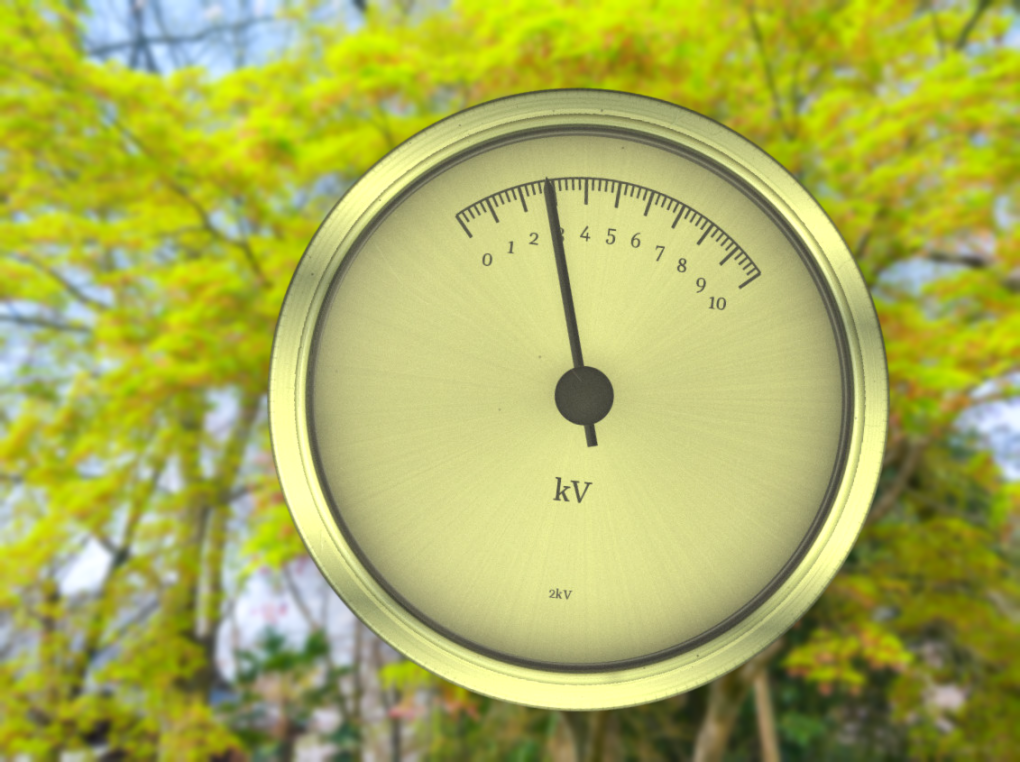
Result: {"value": 2.8, "unit": "kV"}
